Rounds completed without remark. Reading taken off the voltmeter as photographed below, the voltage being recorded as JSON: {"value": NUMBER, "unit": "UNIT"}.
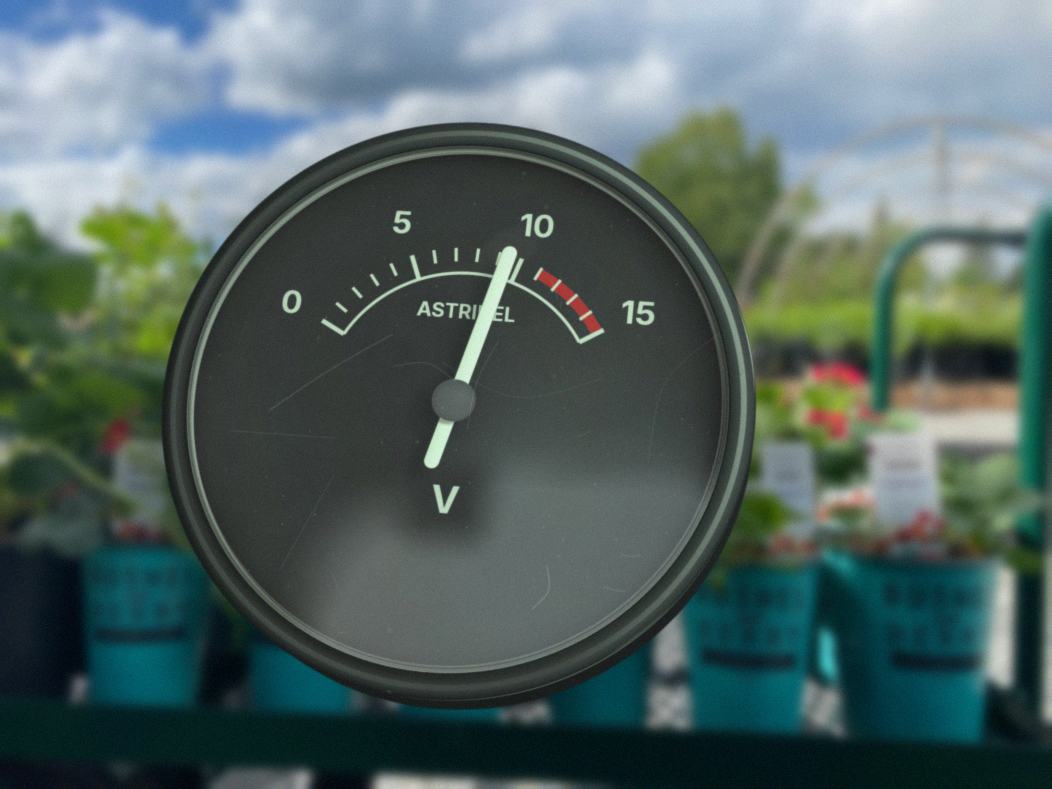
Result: {"value": 9.5, "unit": "V"}
